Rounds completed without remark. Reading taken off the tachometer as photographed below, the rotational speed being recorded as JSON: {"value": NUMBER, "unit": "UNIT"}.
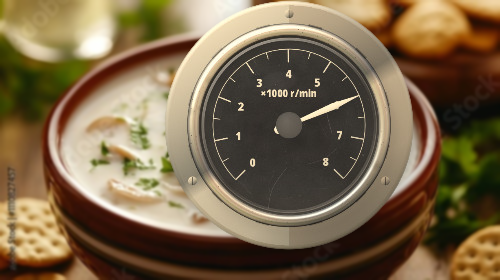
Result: {"value": 6000, "unit": "rpm"}
